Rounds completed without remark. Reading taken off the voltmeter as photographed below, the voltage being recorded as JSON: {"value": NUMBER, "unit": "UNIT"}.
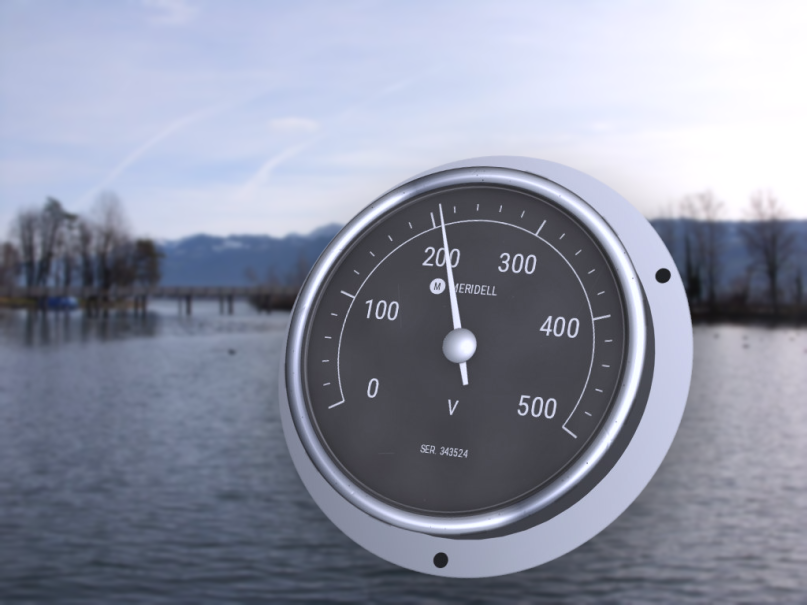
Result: {"value": 210, "unit": "V"}
